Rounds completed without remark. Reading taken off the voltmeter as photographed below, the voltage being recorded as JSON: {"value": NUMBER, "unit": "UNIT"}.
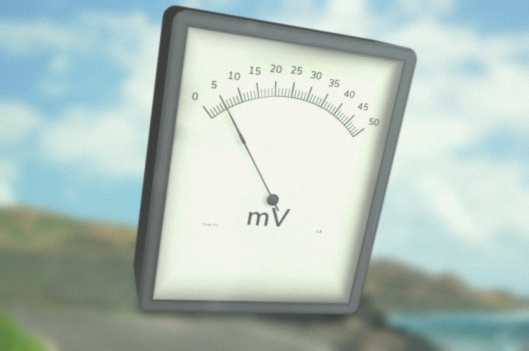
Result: {"value": 5, "unit": "mV"}
